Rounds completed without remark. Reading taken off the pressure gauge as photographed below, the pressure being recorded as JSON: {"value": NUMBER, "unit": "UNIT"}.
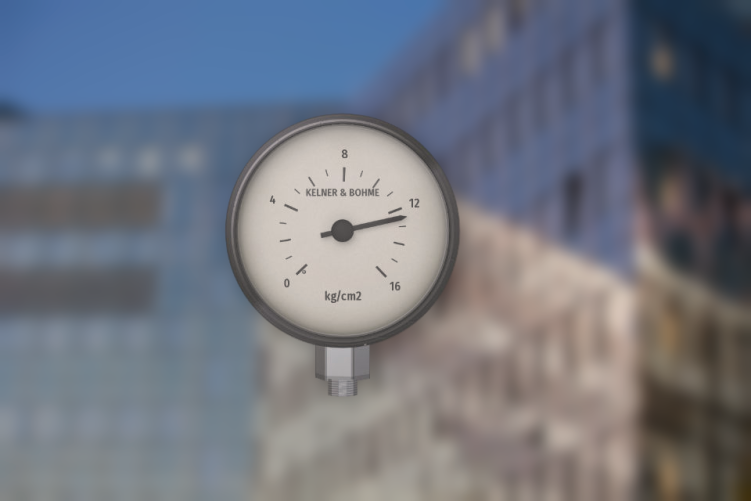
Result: {"value": 12.5, "unit": "kg/cm²"}
